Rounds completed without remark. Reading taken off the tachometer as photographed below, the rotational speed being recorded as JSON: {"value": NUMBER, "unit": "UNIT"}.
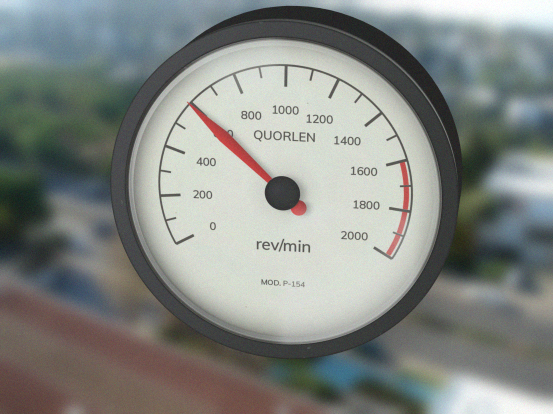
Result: {"value": 600, "unit": "rpm"}
